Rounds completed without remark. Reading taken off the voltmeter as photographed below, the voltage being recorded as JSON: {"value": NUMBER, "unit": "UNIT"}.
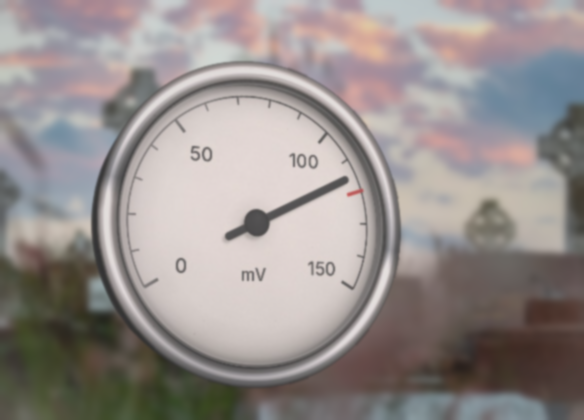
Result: {"value": 115, "unit": "mV"}
